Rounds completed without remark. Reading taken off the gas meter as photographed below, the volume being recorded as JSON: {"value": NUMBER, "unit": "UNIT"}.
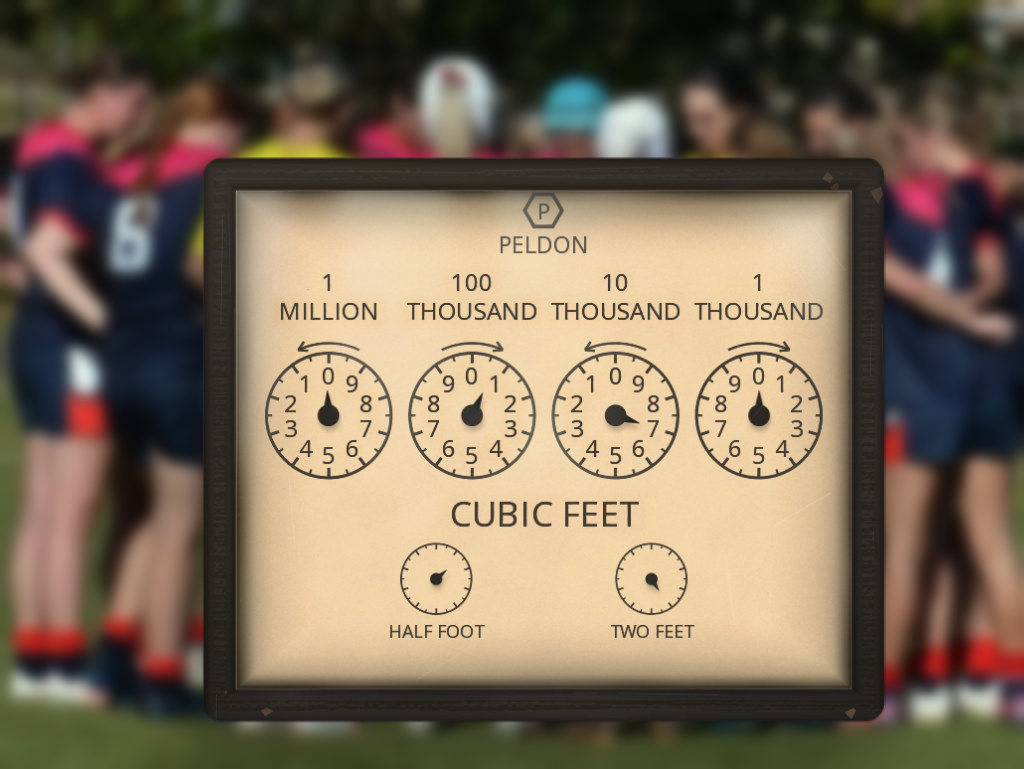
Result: {"value": 7000, "unit": "ft³"}
